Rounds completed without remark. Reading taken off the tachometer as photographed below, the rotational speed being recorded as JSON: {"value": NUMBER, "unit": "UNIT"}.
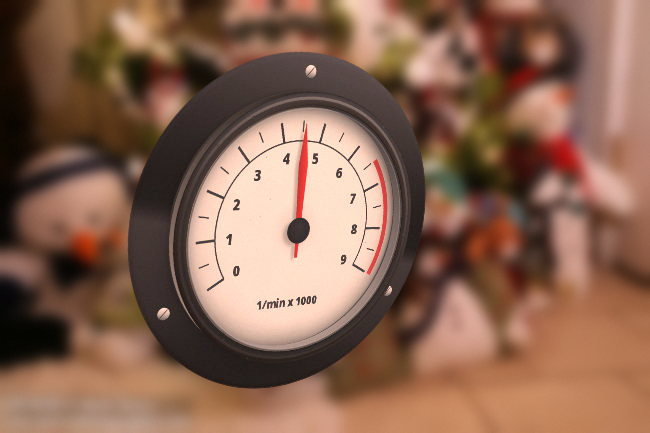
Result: {"value": 4500, "unit": "rpm"}
